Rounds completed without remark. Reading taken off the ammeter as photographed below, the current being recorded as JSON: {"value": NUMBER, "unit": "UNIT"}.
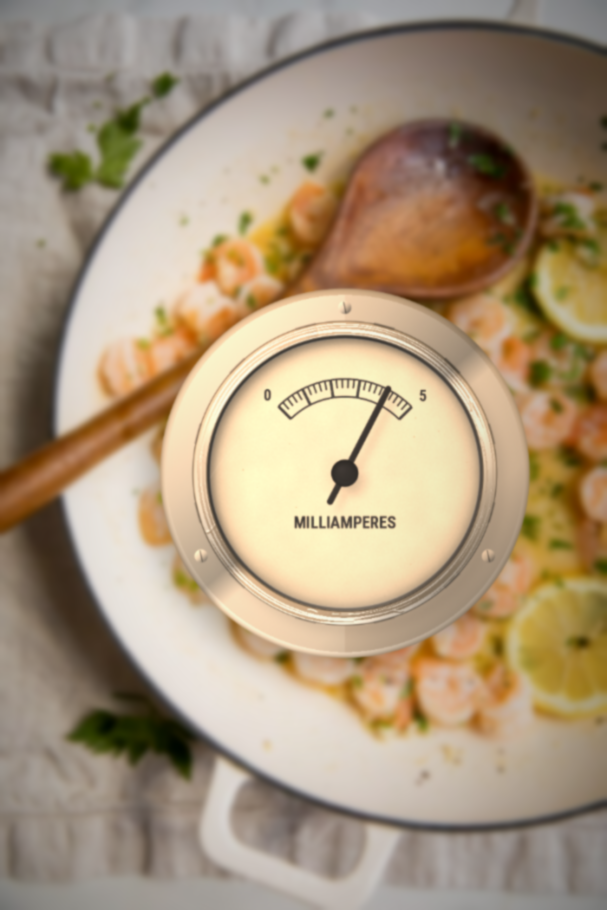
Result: {"value": 4, "unit": "mA"}
